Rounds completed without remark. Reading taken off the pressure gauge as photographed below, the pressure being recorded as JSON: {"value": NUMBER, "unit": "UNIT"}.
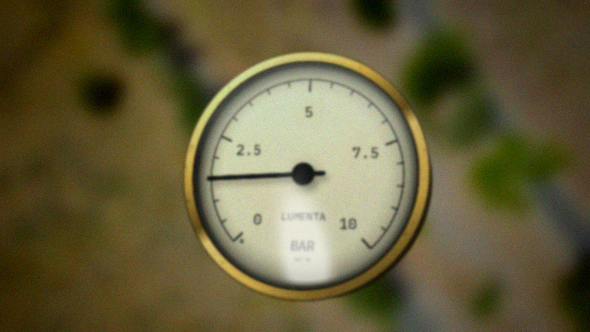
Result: {"value": 1.5, "unit": "bar"}
